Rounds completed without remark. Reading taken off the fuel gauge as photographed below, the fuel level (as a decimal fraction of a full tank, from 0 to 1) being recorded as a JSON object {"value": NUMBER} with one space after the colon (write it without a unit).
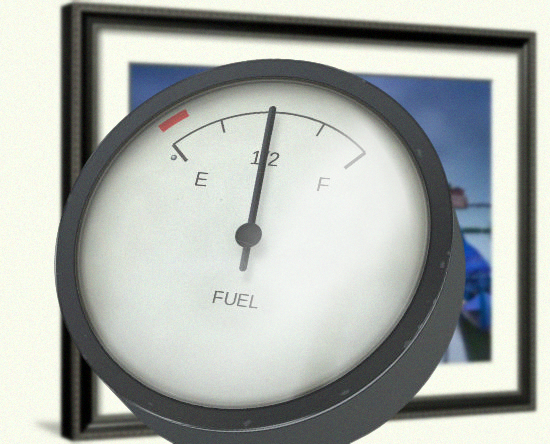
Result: {"value": 0.5}
